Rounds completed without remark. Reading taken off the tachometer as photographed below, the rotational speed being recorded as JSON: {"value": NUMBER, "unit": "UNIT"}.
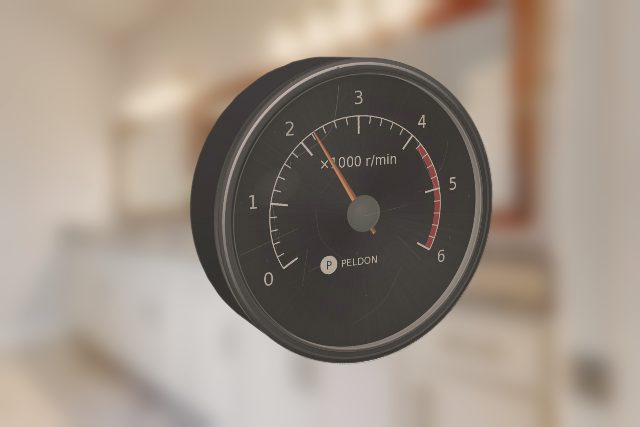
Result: {"value": 2200, "unit": "rpm"}
